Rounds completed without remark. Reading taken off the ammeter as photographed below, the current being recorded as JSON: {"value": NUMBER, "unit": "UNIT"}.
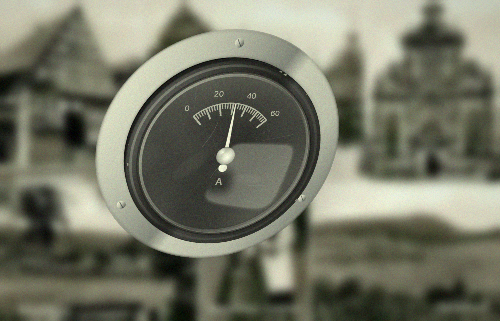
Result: {"value": 30, "unit": "A"}
